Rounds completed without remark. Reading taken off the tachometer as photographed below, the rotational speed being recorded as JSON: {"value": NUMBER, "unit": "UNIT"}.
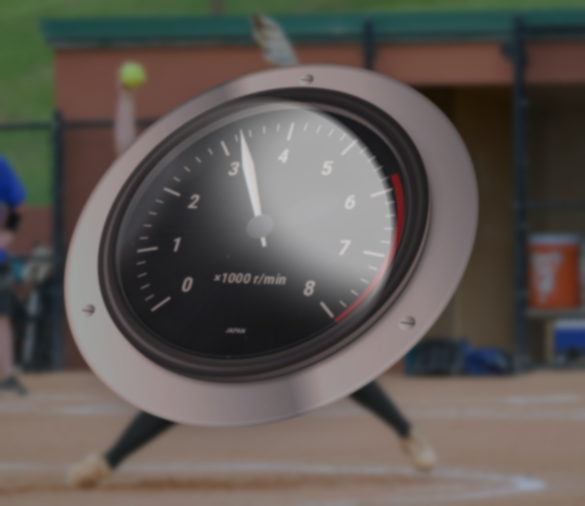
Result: {"value": 3300, "unit": "rpm"}
